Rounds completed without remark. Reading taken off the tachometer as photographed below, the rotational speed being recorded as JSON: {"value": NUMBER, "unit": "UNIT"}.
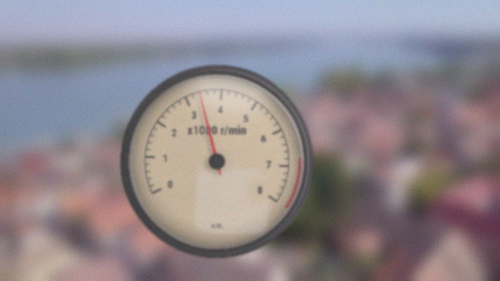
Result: {"value": 3400, "unit": "rpm"}
